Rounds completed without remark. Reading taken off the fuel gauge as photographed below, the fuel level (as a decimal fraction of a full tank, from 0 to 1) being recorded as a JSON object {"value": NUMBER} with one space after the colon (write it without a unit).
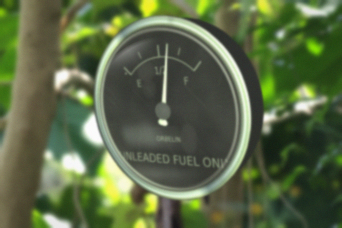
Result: {"value": 0.625}
